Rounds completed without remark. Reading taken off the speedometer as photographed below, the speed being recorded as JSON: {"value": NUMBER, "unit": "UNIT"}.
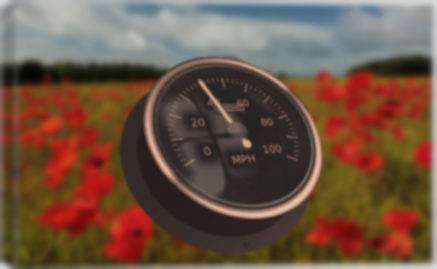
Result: {"value": 40, "unit": "mph"}
